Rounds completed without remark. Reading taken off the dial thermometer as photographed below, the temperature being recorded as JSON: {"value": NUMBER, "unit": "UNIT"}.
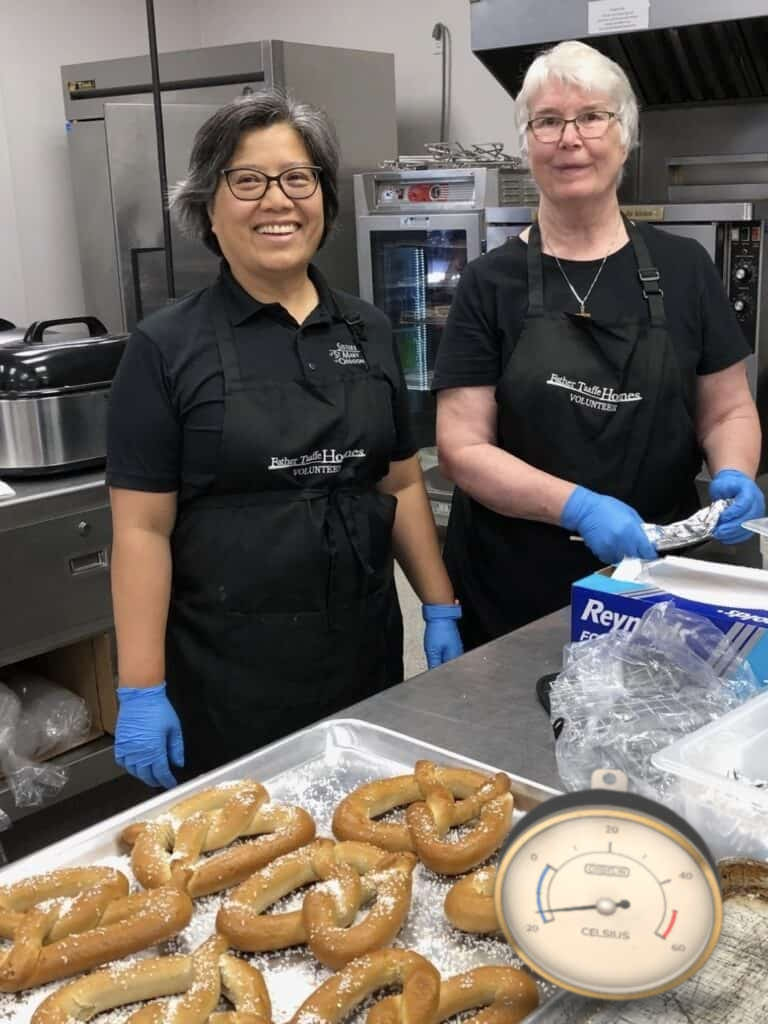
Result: {"value": -15, "unit": "°C"}
